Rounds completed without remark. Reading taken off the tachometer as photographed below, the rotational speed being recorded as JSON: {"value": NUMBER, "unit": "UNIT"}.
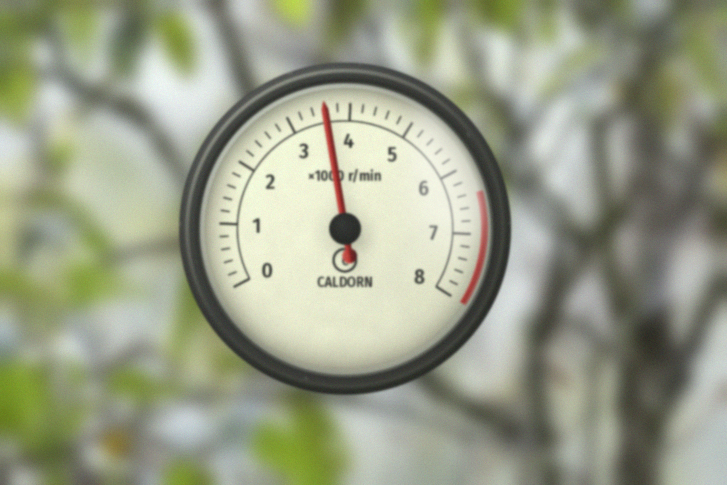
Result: {"value": 3600, "unit": "rpm"}
